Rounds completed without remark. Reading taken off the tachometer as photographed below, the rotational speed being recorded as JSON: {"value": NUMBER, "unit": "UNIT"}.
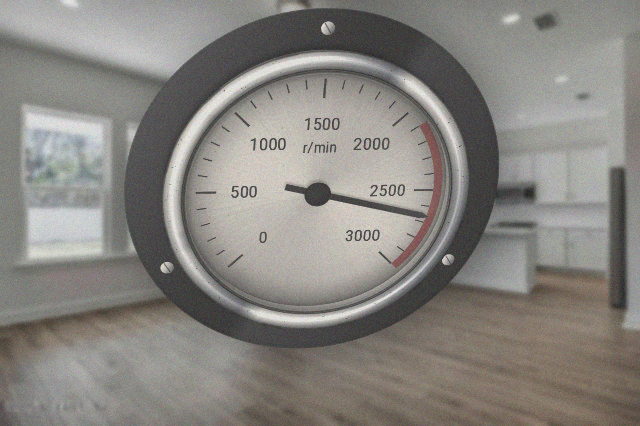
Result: {"value": 2650, "unit": "rpm"}
